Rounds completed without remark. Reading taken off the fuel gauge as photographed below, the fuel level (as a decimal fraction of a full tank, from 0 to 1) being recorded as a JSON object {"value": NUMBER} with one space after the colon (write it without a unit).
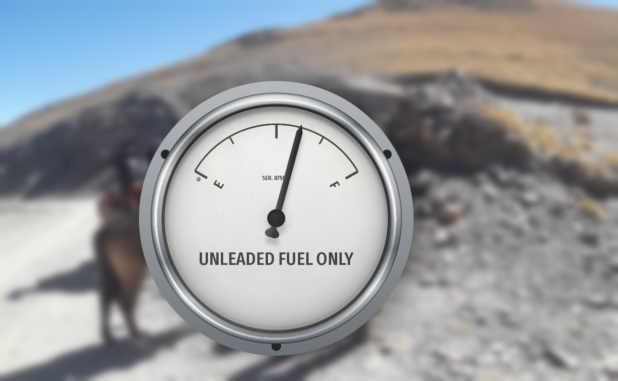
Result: {"value": 0.625}
